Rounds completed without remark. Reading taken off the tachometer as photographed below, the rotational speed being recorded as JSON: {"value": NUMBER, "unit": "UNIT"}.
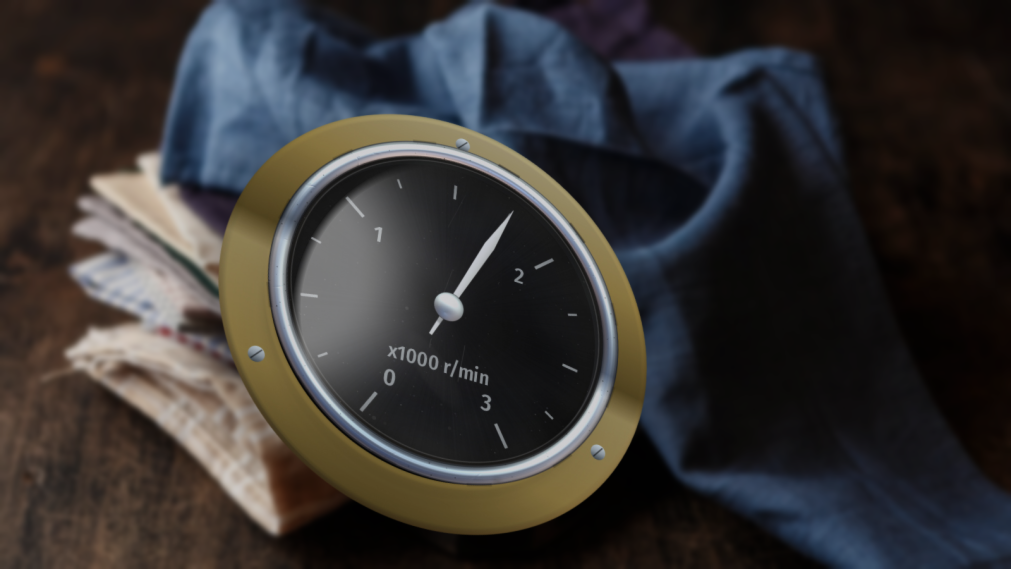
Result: {"value": 1750, "unit": "rpm"}
